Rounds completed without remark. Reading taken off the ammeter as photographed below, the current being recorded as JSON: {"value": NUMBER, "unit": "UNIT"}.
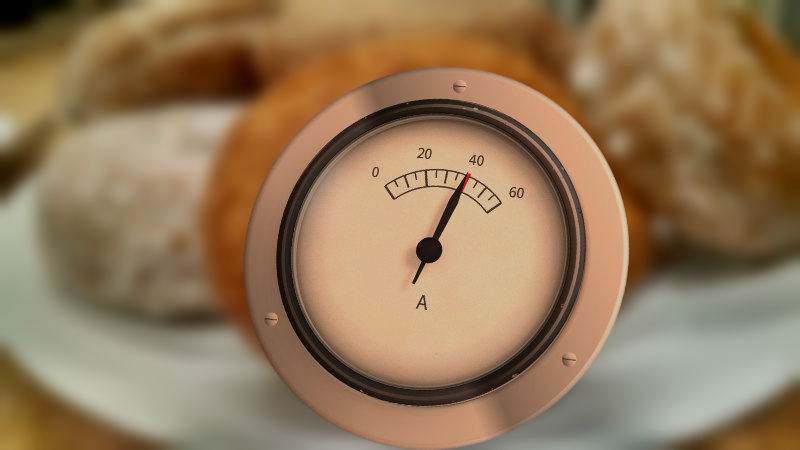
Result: {"value": 40, "unit": "A"}
